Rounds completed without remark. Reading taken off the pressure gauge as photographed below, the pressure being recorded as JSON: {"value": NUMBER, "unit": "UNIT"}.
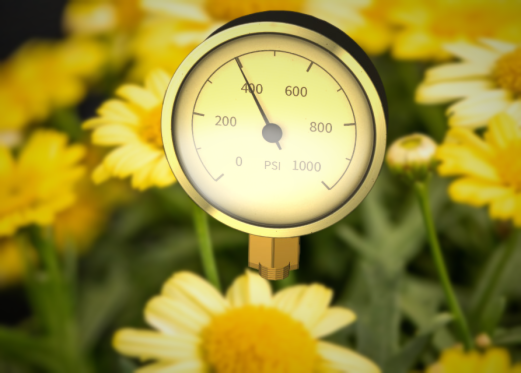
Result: {"value": 400, "unit": "psi"}
